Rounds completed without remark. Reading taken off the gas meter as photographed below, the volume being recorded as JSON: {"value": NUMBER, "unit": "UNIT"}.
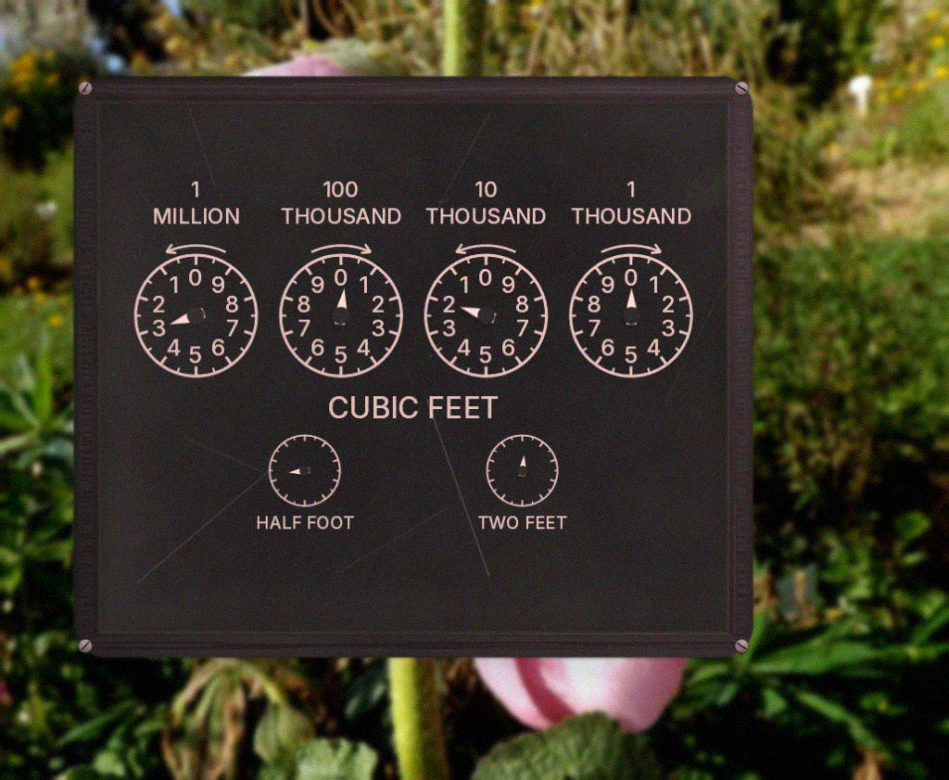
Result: {"value": 302000, "unit": "ft³"}
